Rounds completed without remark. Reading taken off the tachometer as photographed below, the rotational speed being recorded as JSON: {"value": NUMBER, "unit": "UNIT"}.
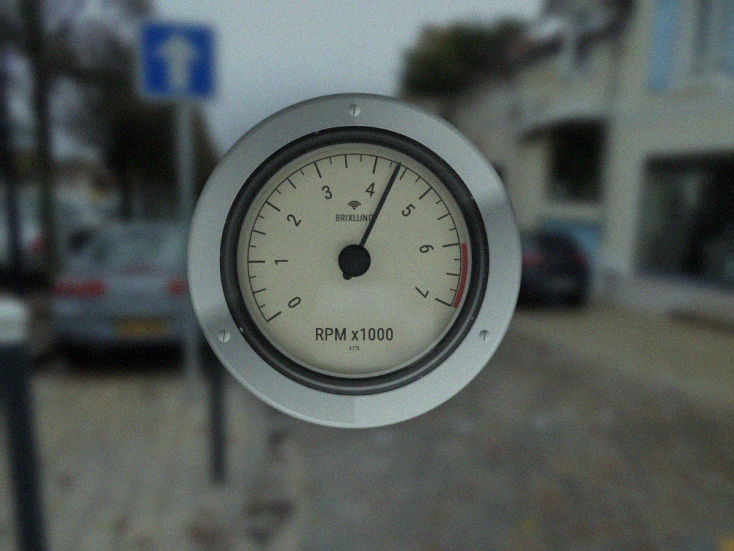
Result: {"value": 4375, "unit": "rpm"}
